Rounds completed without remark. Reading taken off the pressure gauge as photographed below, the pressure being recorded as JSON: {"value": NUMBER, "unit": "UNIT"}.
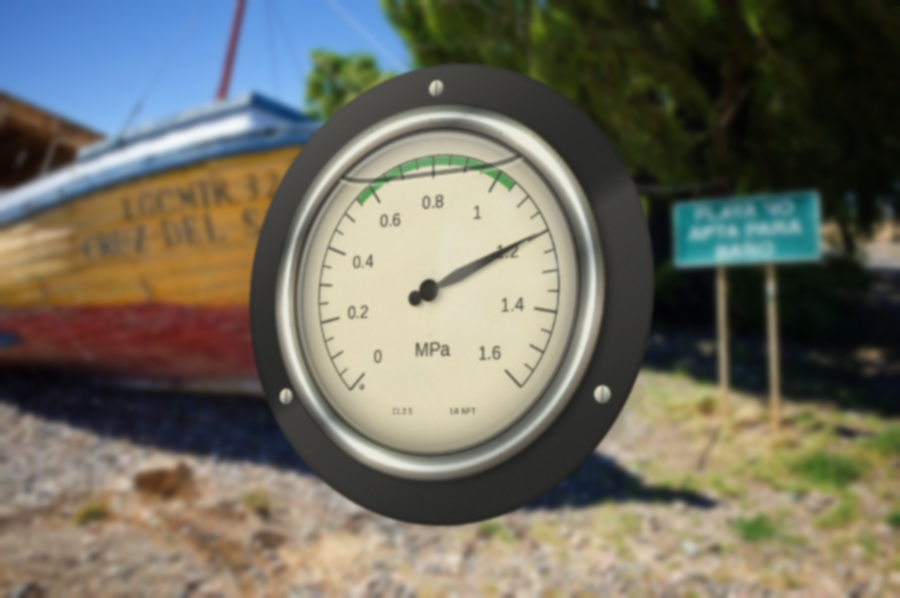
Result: {"value": 1.2, "unit": "MPa"}
